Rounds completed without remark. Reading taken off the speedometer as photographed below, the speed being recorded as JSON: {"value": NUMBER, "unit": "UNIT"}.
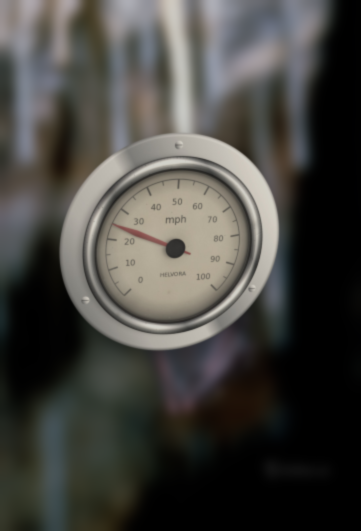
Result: {"value": 25, "unit": "mph"}
